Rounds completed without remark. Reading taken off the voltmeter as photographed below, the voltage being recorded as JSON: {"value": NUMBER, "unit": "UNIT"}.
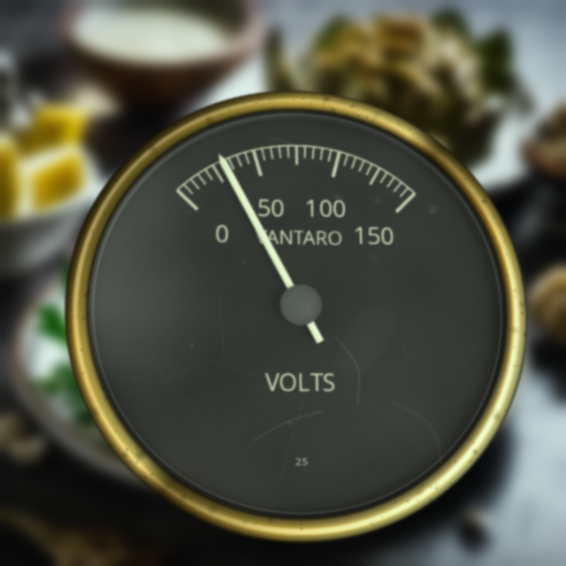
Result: {"value": 30, "unit": "V"}
